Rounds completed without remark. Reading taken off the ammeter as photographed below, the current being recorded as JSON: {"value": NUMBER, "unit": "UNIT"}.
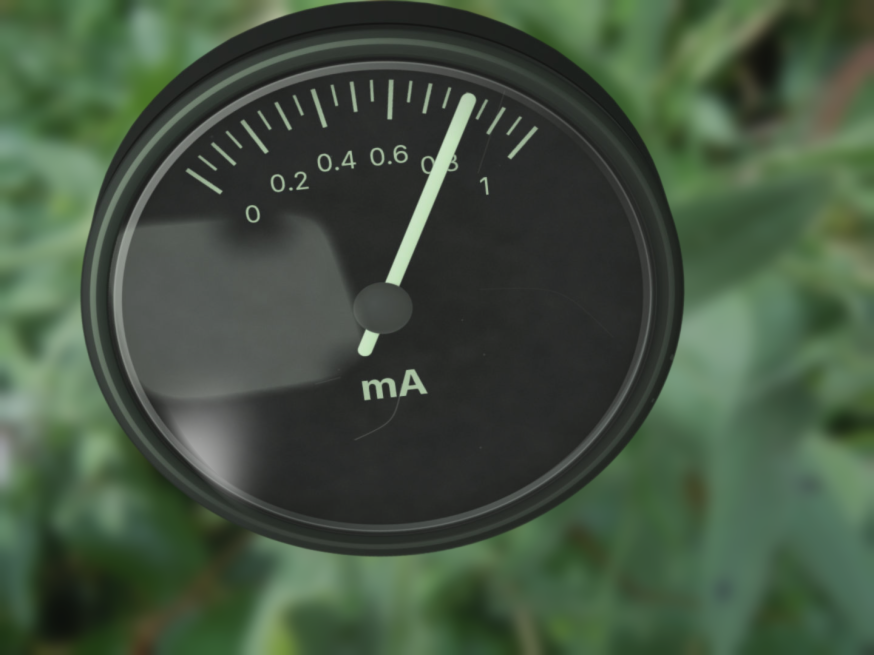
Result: {"value": 0.8, "unit": "mA"}
